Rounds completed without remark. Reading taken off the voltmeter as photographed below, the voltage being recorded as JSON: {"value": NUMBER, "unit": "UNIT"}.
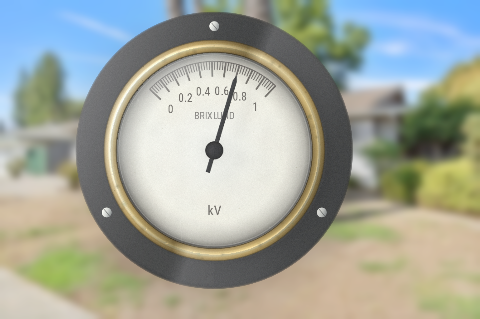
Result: {"value": 0.7, "unit": "kV"}
